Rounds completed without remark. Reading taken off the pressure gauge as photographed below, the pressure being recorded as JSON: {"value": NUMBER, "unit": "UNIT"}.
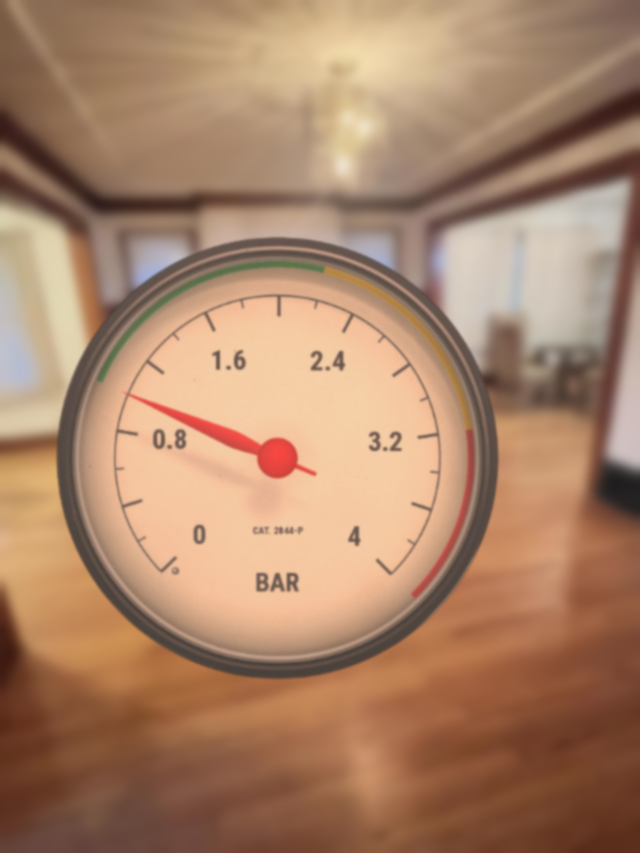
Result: {"value": 1, "unit": "bar"}
